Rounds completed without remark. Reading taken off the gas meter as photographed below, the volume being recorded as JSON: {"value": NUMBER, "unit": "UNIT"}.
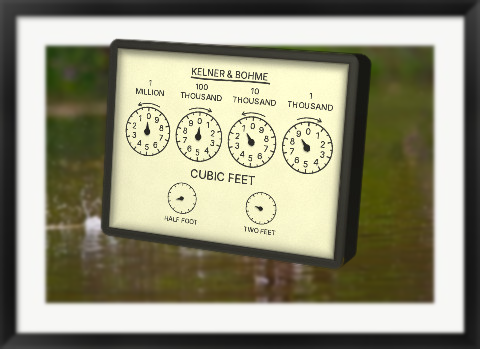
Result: {"value": 900, "unit": "ft³"}
